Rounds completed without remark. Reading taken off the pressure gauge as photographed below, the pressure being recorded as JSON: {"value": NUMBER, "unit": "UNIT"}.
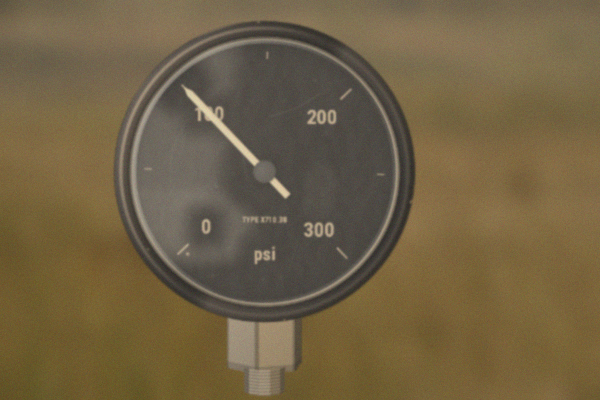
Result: {"value": 100, "unit": "psi"}
